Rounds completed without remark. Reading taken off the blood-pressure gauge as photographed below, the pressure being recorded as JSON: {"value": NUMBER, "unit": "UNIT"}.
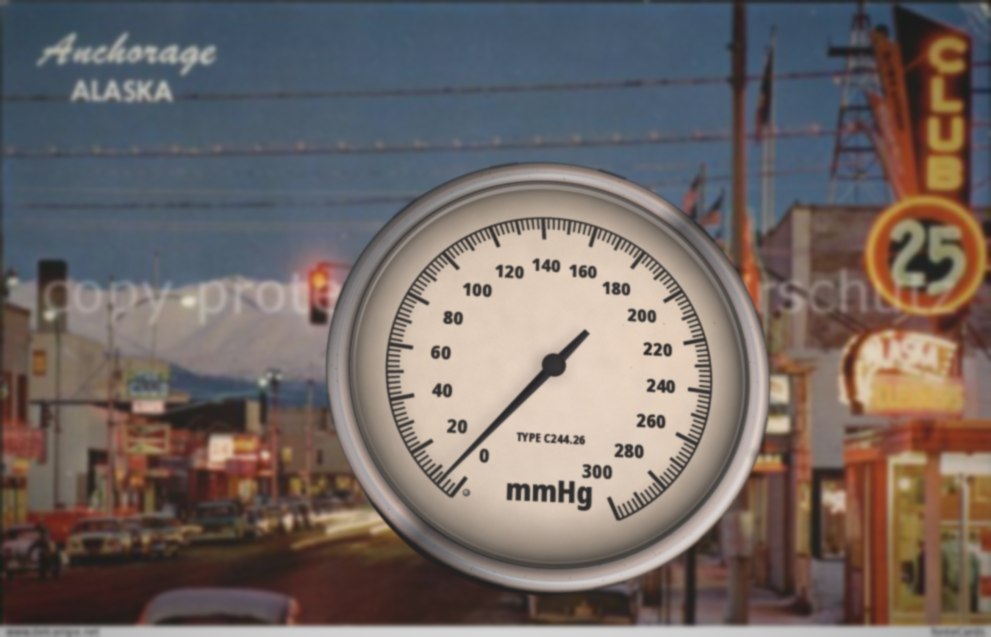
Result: {"value": 6, "unit": "mmHg"}
